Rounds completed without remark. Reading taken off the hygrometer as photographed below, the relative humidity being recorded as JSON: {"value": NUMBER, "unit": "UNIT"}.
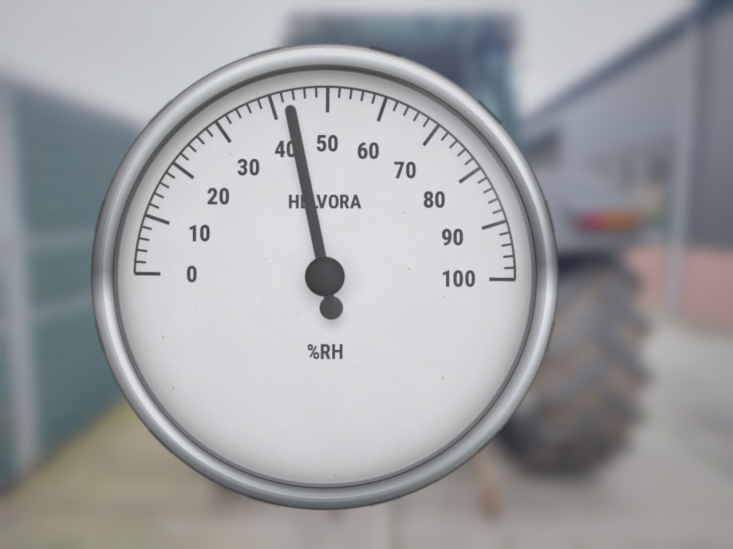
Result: {"value": 43, "unit": "%"}
